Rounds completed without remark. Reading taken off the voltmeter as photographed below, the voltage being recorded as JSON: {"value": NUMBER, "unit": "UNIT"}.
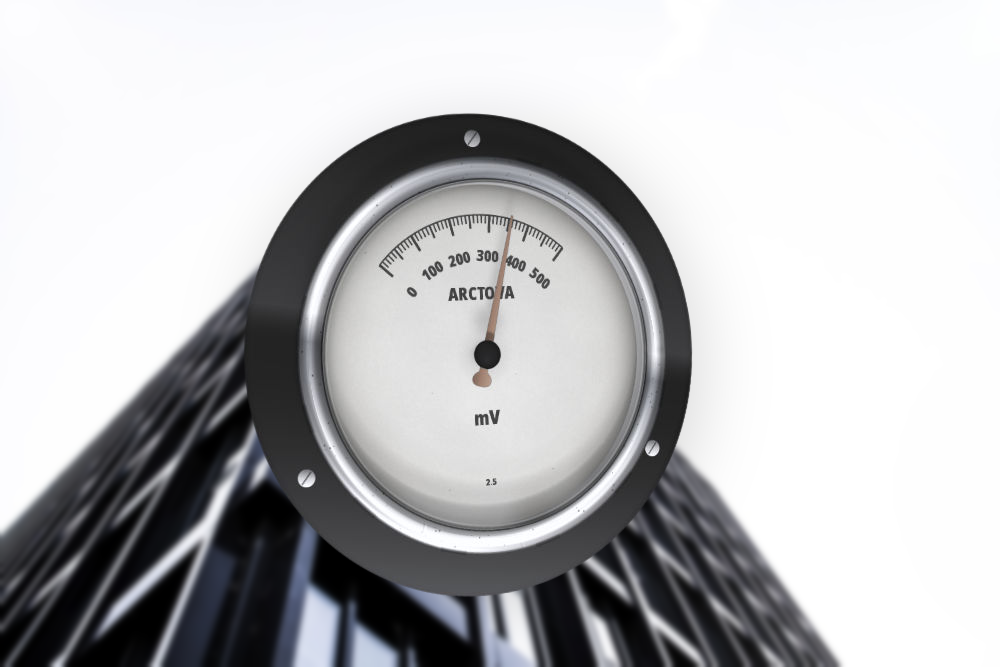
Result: {"value": 350, "unit": "mV"}
